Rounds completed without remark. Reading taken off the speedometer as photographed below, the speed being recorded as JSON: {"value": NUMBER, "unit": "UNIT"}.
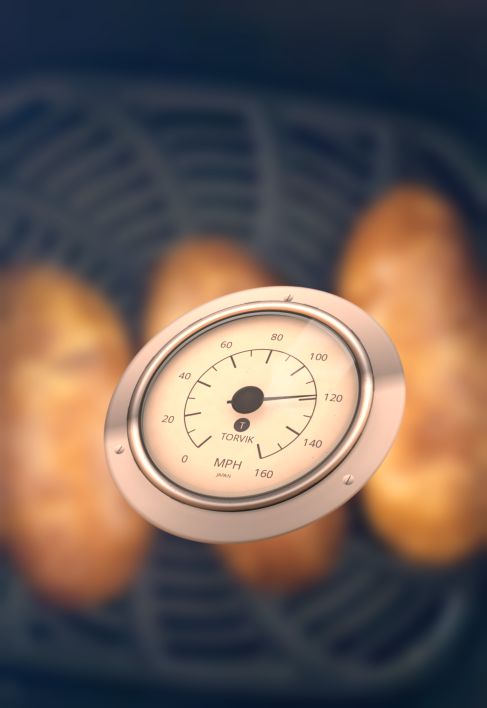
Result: {"value": 120, "unit": "mph"}
